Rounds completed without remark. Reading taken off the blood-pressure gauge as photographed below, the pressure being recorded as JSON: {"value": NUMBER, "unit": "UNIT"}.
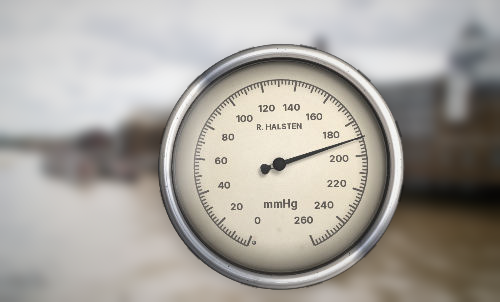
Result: {"value": 190, "unit": "mmHg"}
